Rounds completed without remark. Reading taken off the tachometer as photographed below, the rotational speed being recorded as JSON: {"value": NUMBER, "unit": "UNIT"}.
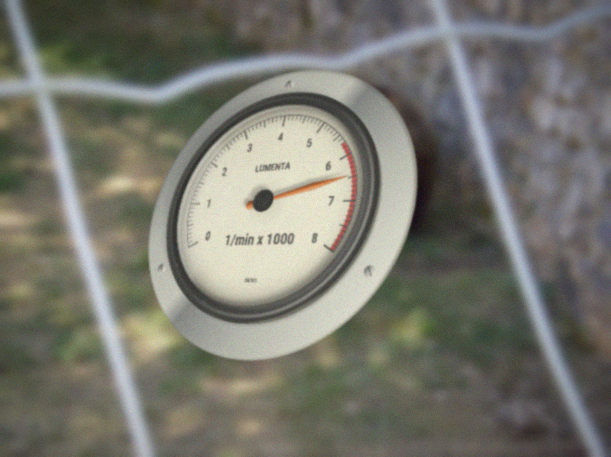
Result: {"value": 6500, "unit": "rpm"}
